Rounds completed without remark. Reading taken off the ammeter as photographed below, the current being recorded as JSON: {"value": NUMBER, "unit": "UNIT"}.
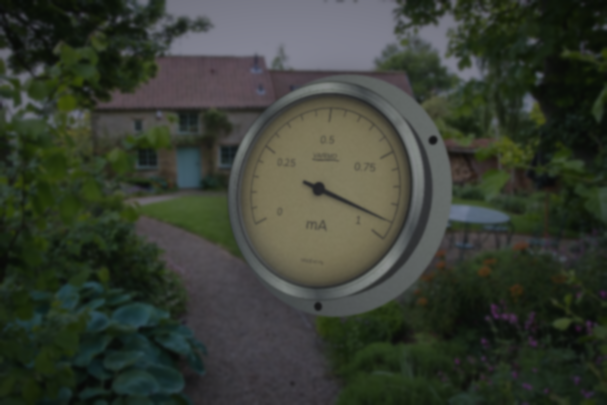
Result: {"value": 0.95, "unit": "mA"}
